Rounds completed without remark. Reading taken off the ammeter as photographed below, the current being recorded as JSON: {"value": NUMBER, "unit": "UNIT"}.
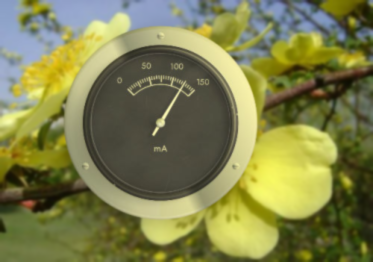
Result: {"value": 125, "unit": "mA"}
